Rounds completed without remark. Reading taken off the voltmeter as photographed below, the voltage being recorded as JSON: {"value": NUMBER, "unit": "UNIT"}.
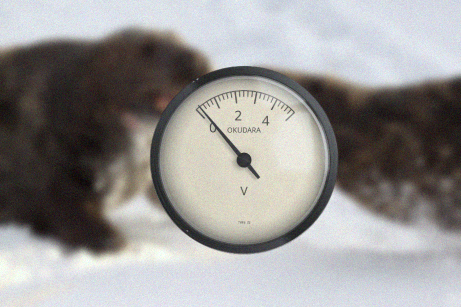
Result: {"value": 0.2, "unit": "V"}
